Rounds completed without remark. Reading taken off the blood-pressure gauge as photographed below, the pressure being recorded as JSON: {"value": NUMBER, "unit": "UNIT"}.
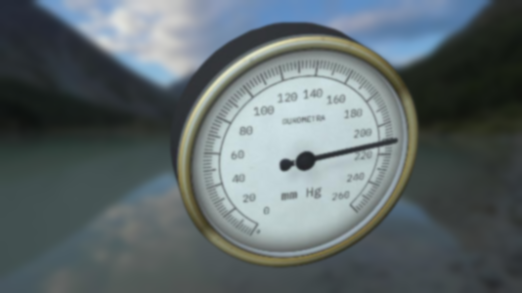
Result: {"value": 210, "unit": "mmHg"}
